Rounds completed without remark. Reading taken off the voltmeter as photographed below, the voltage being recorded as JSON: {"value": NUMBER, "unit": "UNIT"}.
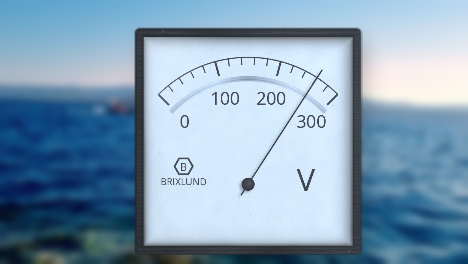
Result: {"value": 260, "unit": "V"}
